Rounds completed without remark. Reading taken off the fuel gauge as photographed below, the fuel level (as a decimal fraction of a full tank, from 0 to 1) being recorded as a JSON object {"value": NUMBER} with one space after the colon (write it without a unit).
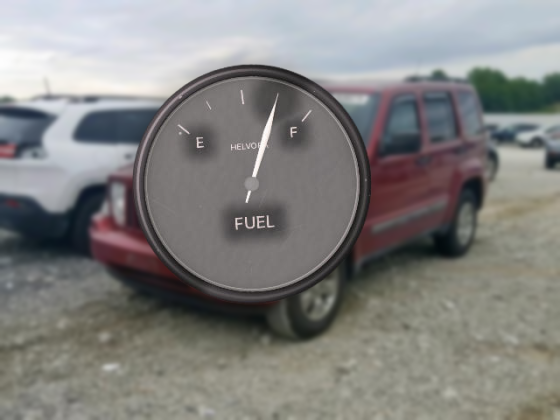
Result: {"value": 0.75}
